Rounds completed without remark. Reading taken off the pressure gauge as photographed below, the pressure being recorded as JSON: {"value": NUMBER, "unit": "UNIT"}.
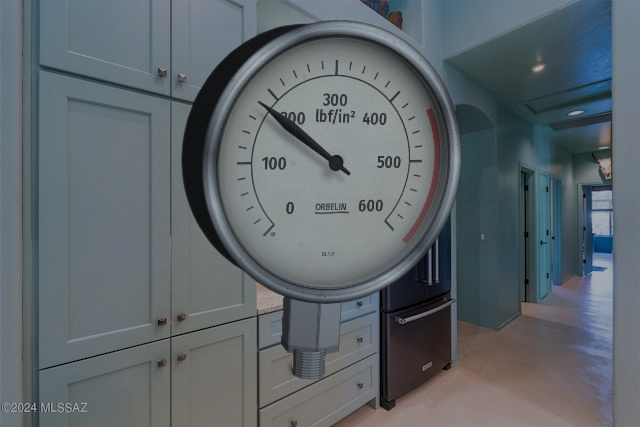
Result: {"value": 180, "unit": "psi"}
